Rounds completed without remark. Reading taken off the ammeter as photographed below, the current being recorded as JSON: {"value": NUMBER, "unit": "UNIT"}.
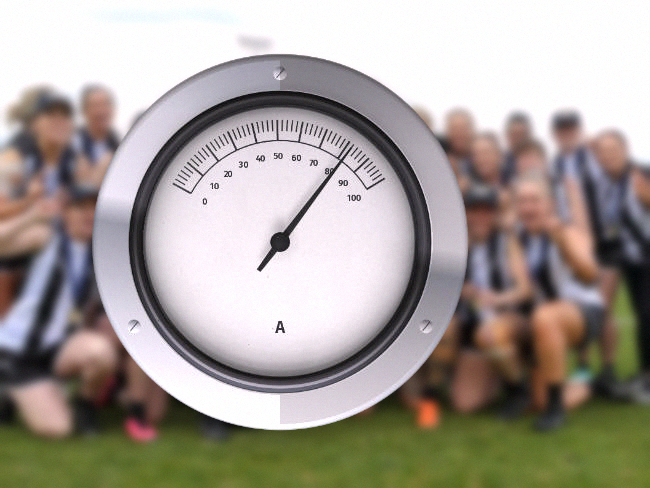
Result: {"value": 82, "unit": "A"}
